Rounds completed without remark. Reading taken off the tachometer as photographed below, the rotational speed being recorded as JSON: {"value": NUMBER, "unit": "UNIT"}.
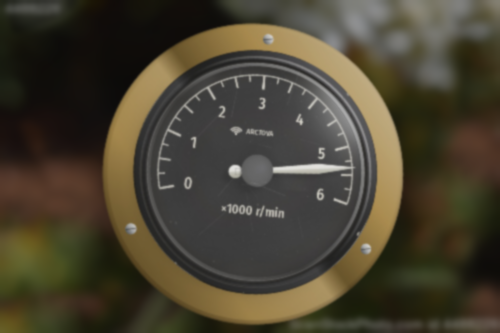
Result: {"value": 5375, "unit": "rpm"}
